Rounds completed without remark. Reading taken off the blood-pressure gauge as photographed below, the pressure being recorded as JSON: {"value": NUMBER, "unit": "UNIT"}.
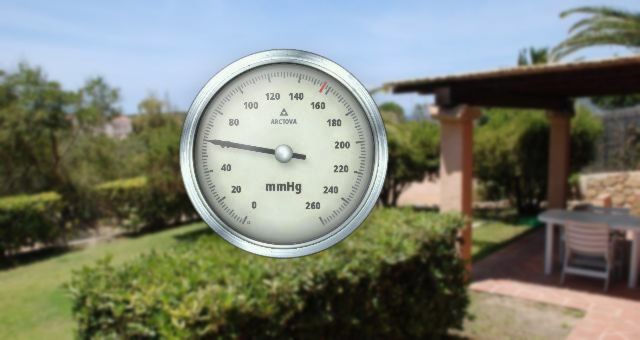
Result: {"value": 60, "unit": "mmHg"}
